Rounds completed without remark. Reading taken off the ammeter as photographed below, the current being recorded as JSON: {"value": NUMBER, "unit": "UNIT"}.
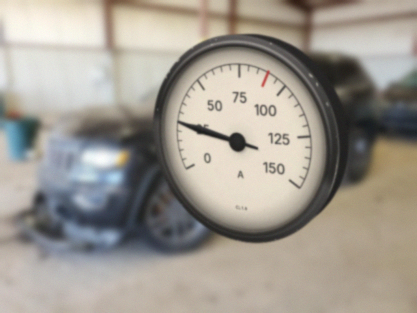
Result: {"value": 25, "unit": "A"}
